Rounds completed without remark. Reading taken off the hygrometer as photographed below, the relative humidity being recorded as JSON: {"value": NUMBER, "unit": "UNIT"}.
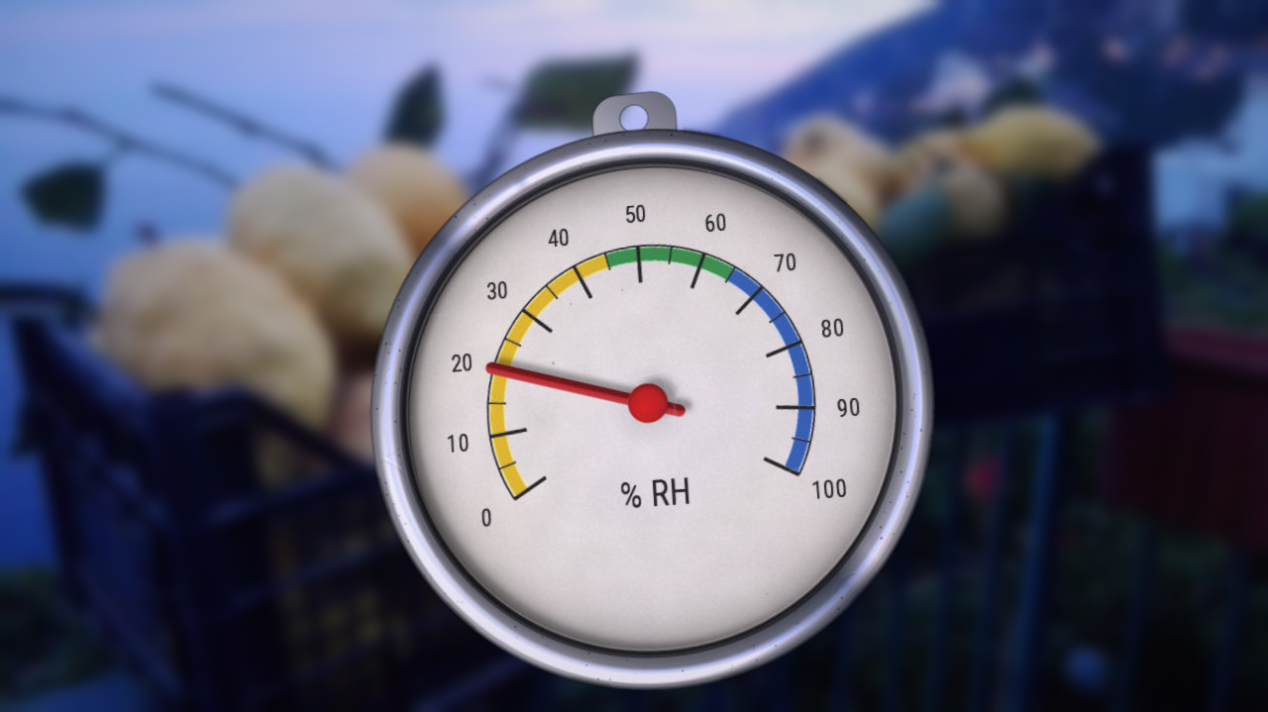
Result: {"value": 20, "unit": "%"}
